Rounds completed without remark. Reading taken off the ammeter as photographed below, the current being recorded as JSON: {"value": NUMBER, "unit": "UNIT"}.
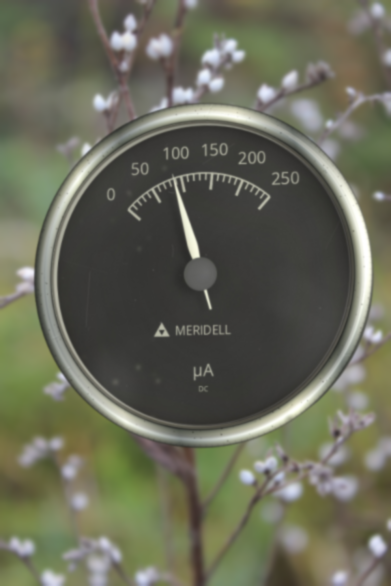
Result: {"value": 90, "unit": "µA"}
